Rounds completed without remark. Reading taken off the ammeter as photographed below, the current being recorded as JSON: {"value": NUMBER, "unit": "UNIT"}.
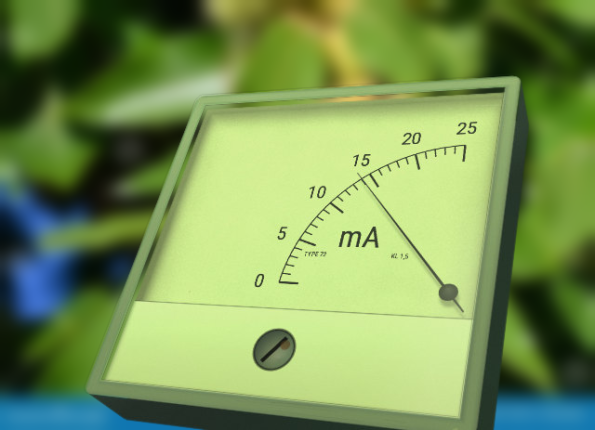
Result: {"value": 14, "unit": "mA"}
